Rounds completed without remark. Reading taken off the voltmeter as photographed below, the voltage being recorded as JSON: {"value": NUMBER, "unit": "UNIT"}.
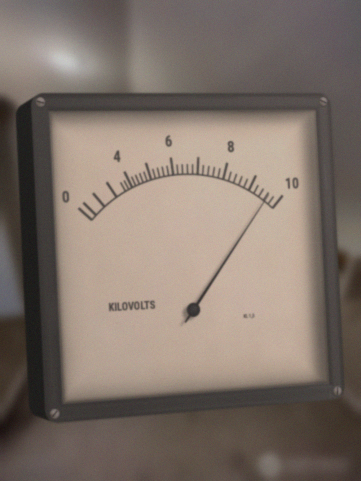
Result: {"value": 9.6, "unit": "kV"}
